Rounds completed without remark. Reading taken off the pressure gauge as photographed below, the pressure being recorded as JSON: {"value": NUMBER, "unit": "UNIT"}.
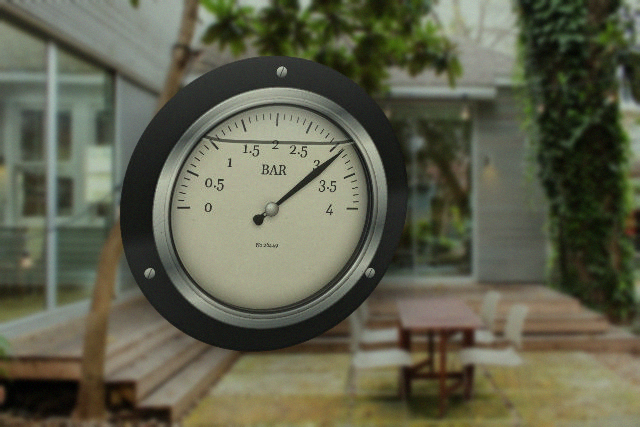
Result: {"value": 3.1, "unit": "bar"}
